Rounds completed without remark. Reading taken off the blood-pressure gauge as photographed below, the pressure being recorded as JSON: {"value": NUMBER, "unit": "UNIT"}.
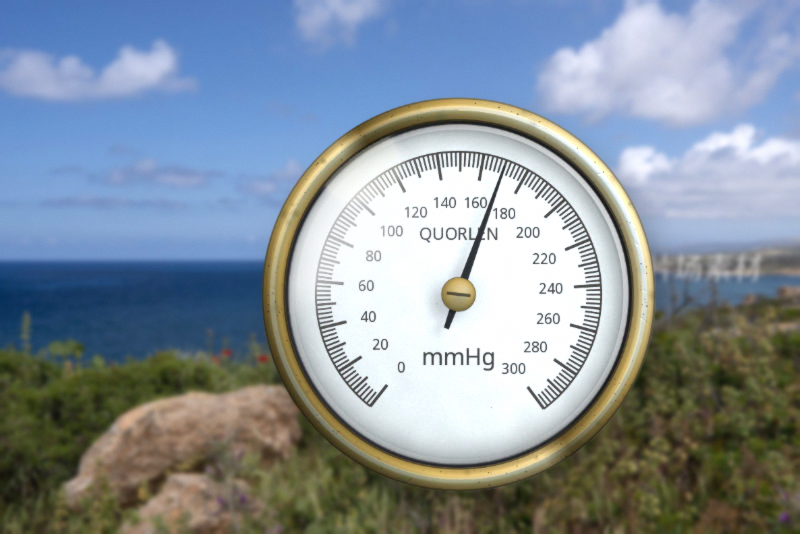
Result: {"value": 170, "unit": "mmHg"}
